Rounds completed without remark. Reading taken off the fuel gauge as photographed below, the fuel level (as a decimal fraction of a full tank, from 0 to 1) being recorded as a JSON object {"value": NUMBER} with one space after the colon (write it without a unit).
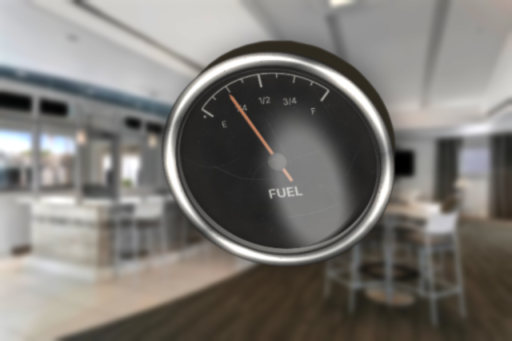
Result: {"value": 0.25}
